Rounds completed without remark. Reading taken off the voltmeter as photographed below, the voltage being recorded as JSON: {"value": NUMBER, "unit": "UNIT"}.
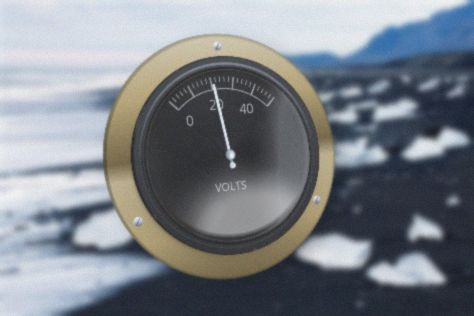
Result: {"value": 20, "unit": "V"}
